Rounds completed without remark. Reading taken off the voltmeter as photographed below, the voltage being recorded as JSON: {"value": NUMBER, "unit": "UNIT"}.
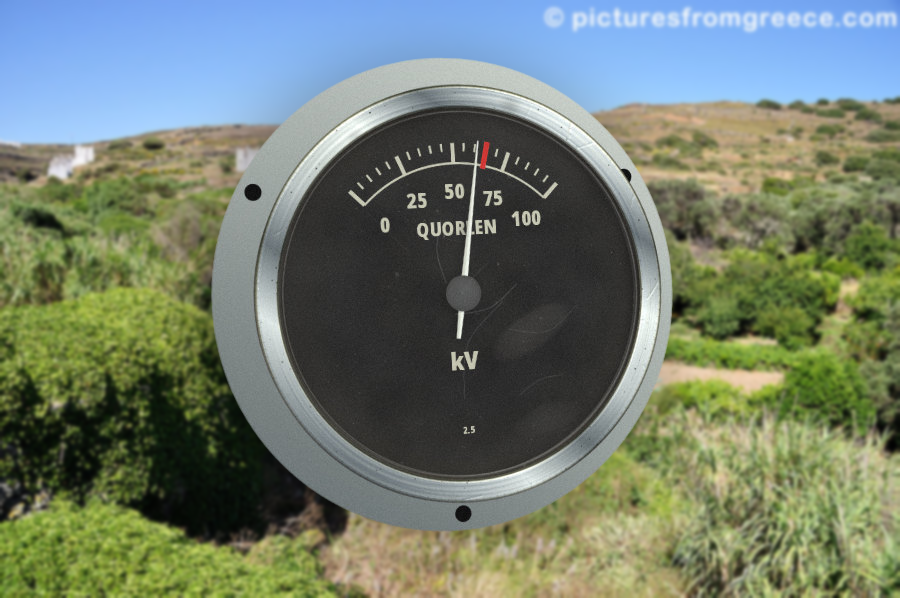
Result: {"value": 60, "unit": "kV"}
